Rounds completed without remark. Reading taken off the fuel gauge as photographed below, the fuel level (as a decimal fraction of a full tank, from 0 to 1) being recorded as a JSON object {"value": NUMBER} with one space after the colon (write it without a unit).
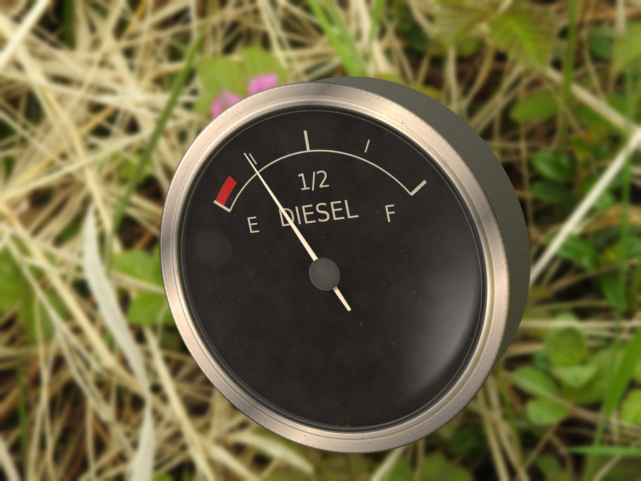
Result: {"value": 0.25}
